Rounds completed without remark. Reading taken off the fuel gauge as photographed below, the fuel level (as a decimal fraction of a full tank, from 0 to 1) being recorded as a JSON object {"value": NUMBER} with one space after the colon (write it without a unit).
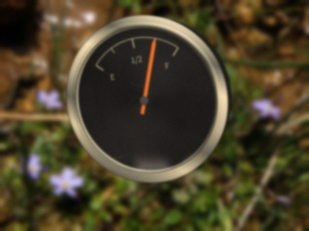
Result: {"value": 0.75}
